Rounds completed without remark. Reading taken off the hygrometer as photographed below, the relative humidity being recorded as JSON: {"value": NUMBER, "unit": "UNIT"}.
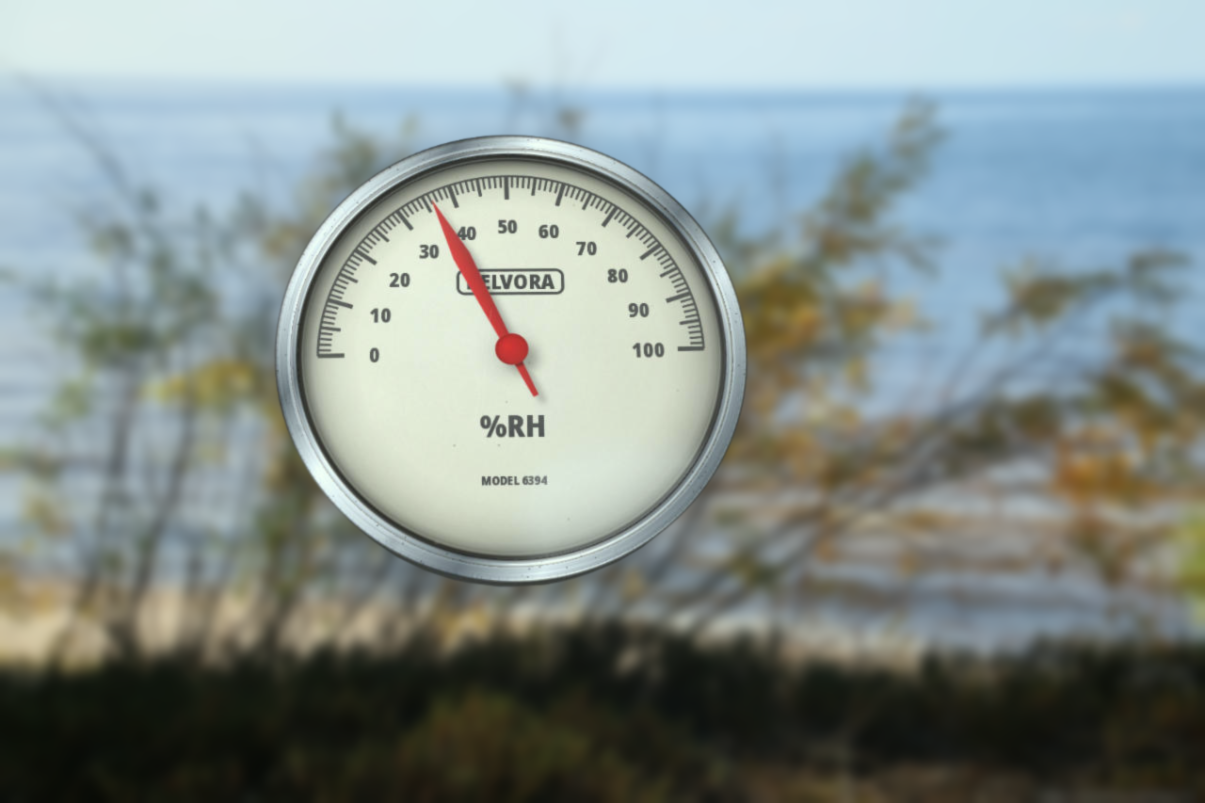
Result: {"value": 36, "unit": "%"}
